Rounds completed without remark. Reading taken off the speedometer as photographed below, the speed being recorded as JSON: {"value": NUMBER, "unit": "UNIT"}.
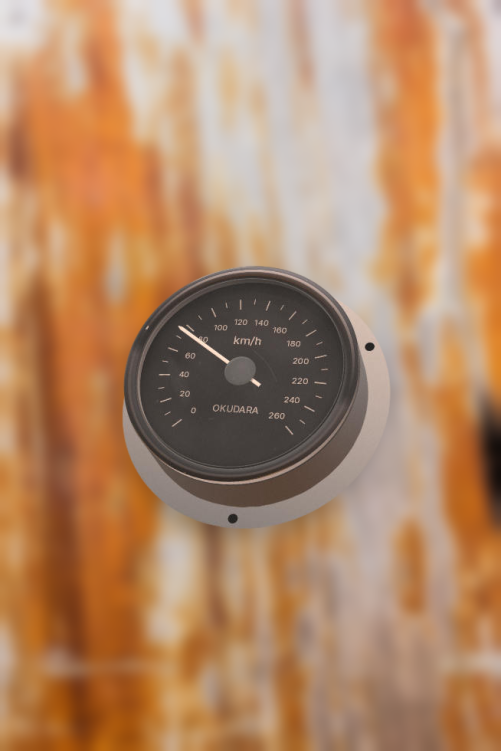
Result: {"value": 75, "unit": "km/h"}
